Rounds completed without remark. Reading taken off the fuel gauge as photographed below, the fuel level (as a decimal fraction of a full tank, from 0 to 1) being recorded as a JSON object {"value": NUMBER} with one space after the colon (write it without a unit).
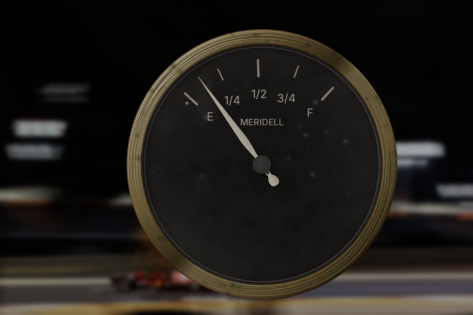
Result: {"value": 0.125}
